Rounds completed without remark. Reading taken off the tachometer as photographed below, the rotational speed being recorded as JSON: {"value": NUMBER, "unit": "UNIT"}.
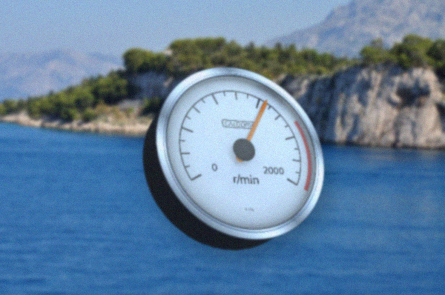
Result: {"value": 1250, "unit": "rpm"}
